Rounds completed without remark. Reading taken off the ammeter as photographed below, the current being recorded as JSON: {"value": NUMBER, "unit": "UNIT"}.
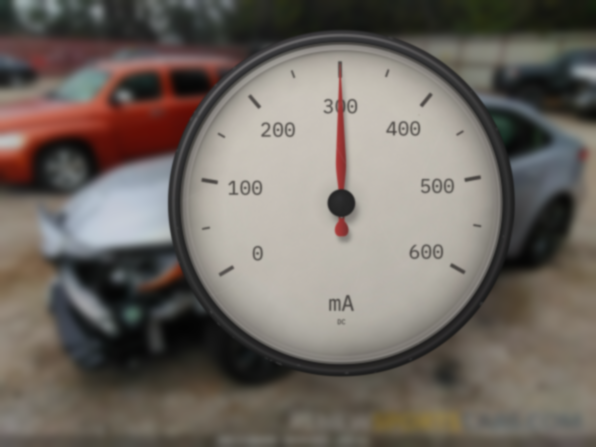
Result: {"value": 300, "unit": "mA"}
